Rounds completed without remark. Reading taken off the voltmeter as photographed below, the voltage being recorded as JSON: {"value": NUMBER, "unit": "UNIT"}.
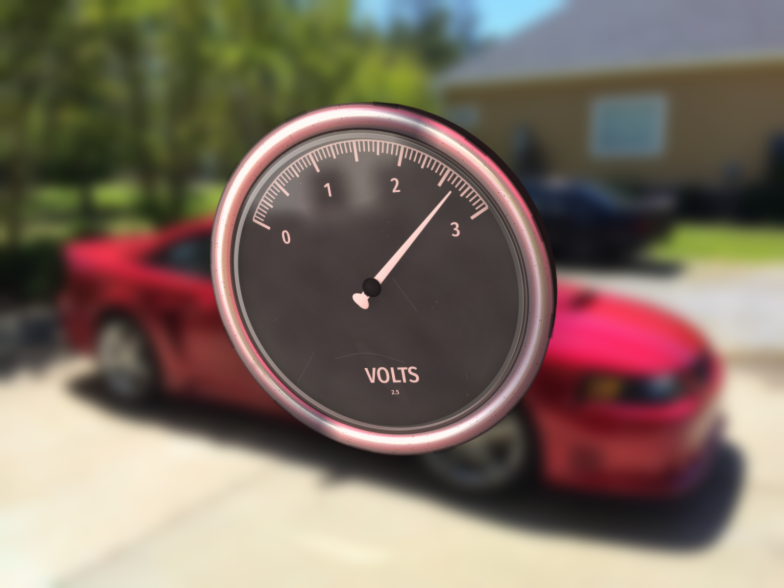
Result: {"value": 2.65, "unit": "V"}
